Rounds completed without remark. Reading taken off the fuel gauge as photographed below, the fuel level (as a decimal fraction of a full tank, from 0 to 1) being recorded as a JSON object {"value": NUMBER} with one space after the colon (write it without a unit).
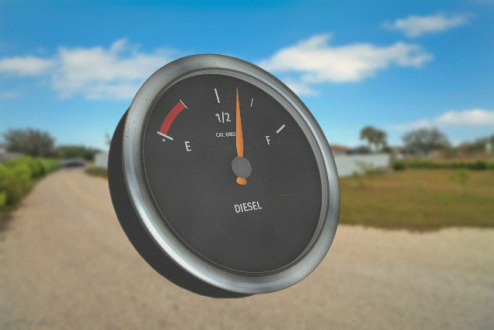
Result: {"value": 0.625}
